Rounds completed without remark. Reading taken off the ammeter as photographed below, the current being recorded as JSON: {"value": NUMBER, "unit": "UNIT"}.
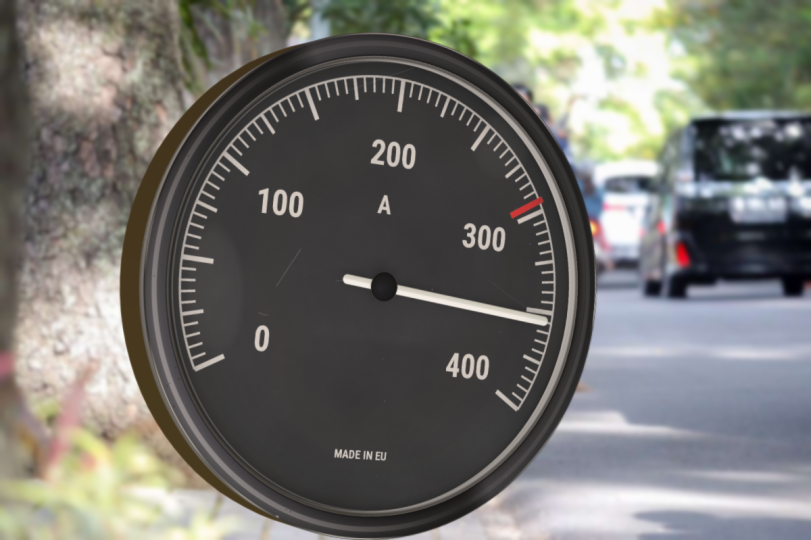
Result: {"value": 355, "unit": "A"}
